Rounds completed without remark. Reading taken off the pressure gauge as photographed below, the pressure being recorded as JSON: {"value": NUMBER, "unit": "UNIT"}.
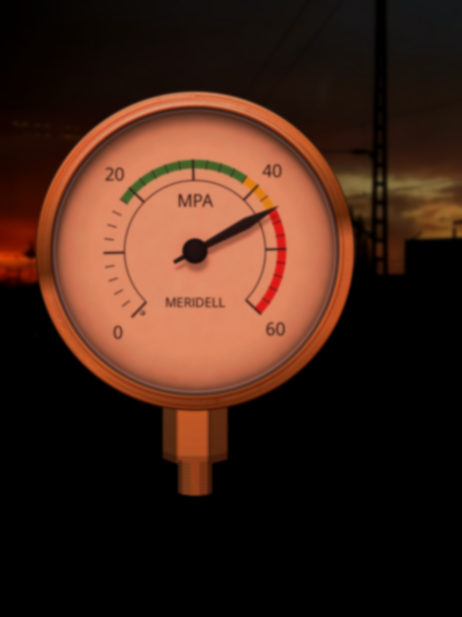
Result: {"value": 44, "unit": "MPa"}
